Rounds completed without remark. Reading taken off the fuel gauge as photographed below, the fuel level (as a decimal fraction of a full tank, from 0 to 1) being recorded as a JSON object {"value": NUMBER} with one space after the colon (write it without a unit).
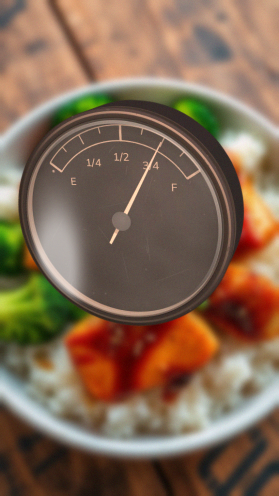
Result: {"value": 0.75}
